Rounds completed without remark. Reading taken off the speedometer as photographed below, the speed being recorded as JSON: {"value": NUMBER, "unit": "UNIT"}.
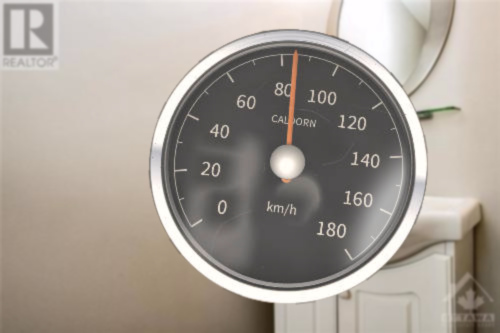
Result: {"value": 85, "unit": "km/h"}
